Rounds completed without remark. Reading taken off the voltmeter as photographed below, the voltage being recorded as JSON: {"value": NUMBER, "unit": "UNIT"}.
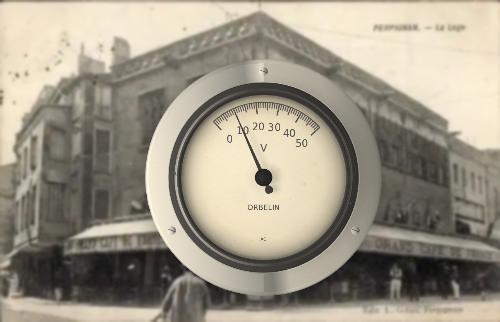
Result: {"value": 10, "unit": "V"}
